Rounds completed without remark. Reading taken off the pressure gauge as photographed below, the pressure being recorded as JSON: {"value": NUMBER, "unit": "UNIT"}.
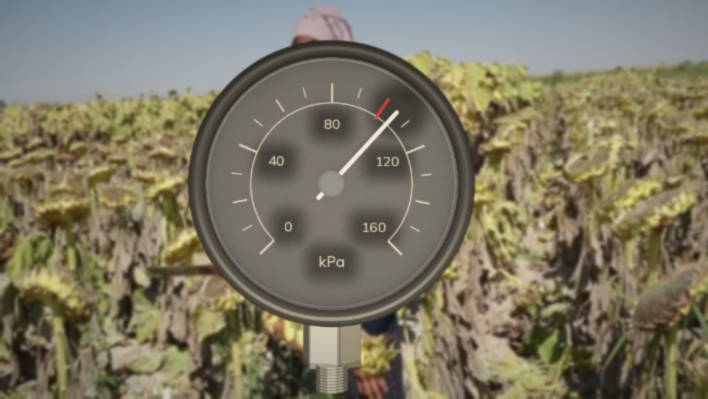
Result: {"value": 105, "unit": "kPa"}
